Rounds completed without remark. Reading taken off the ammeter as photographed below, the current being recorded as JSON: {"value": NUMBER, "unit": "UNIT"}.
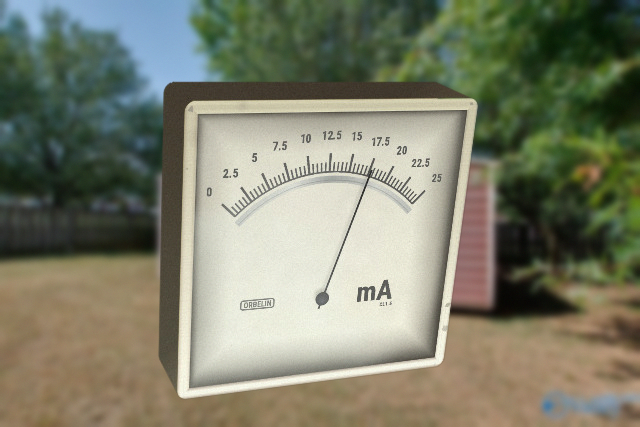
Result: {"value": 17.5, "unit": "mA"}
